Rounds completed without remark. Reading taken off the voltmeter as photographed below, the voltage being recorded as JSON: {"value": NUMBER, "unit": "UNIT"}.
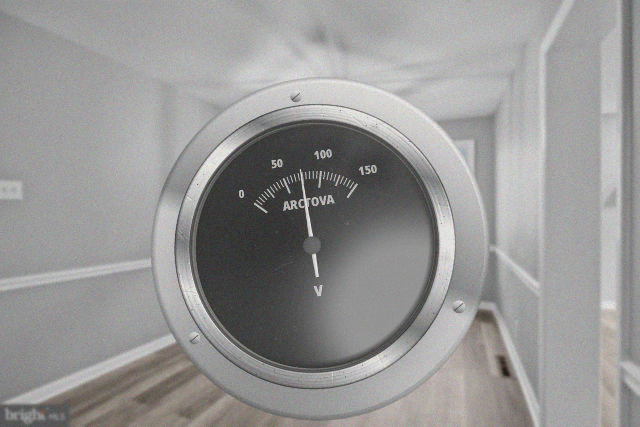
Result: {"value": 75, "unit": "V"}
